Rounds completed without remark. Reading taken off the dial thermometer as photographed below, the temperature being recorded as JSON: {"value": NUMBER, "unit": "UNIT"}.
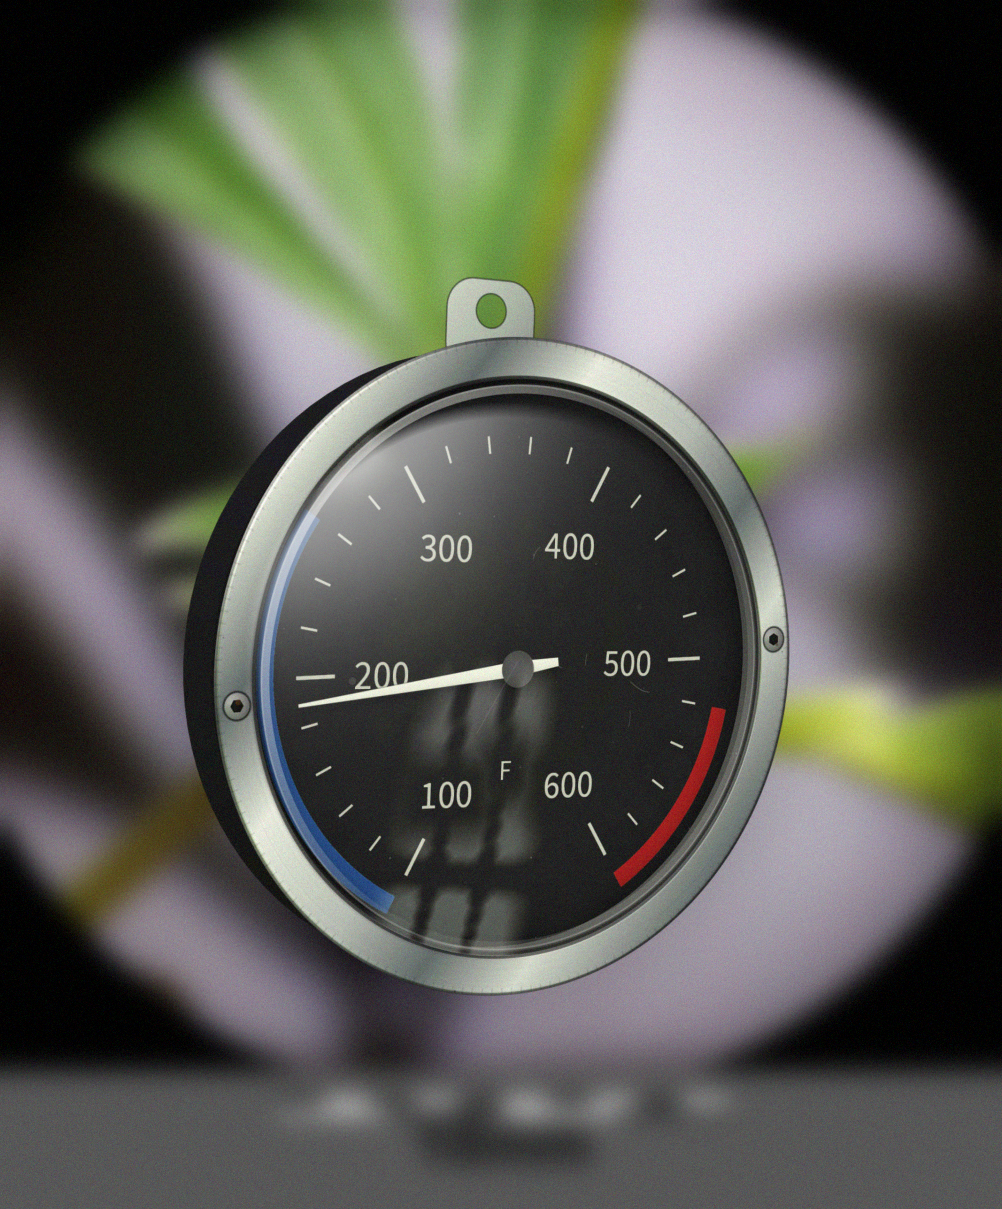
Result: {"value": 190, "unit": "°F"}
